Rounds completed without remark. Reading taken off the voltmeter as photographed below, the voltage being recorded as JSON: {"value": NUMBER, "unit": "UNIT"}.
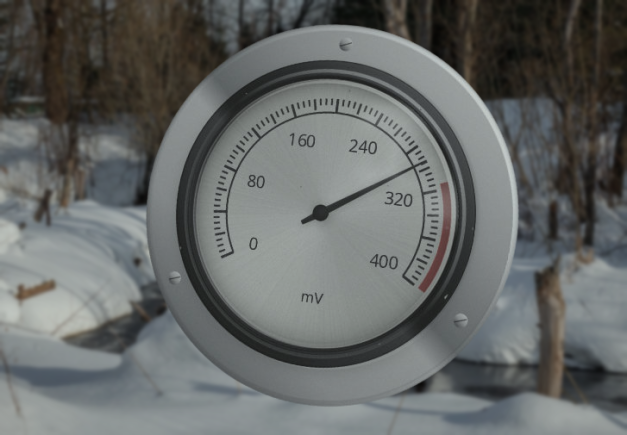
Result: {"value": 295, "unit": "mV"}
